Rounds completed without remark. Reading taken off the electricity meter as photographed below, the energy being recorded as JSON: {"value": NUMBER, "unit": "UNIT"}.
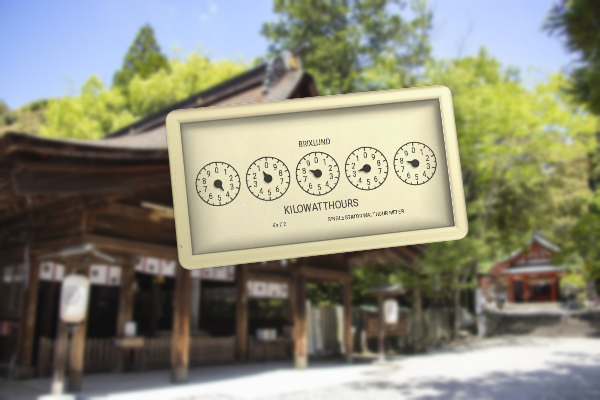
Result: {"value": 40828, "unit": "kWh"}
